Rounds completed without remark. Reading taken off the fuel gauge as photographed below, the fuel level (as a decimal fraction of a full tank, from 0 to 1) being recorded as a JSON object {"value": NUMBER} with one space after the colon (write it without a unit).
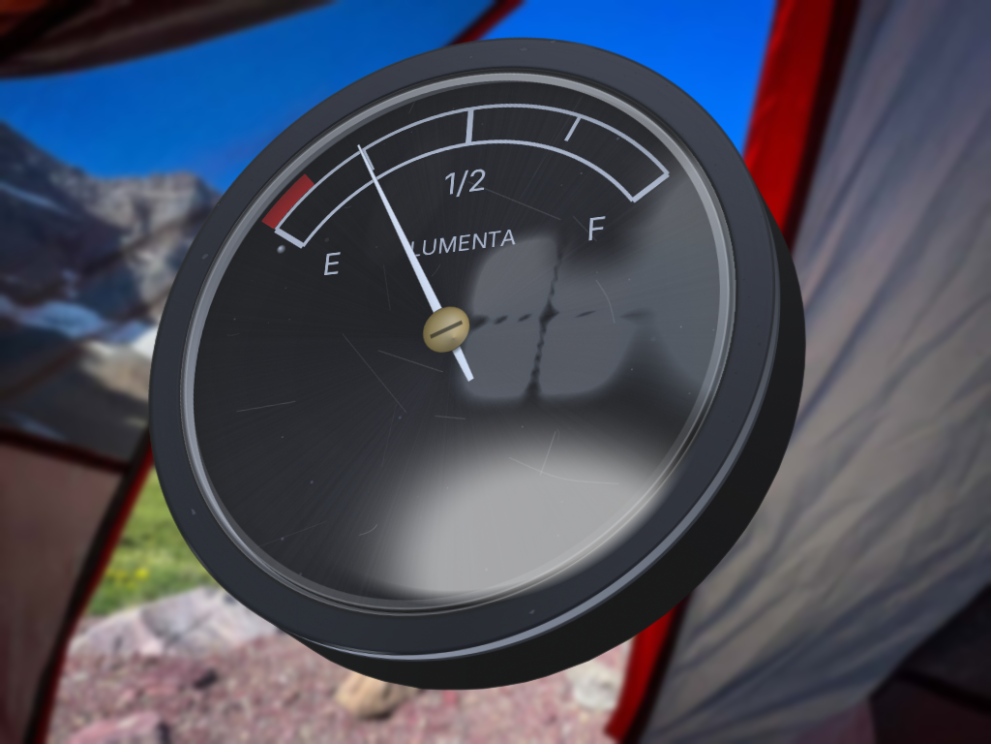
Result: {"value": 0.25}
